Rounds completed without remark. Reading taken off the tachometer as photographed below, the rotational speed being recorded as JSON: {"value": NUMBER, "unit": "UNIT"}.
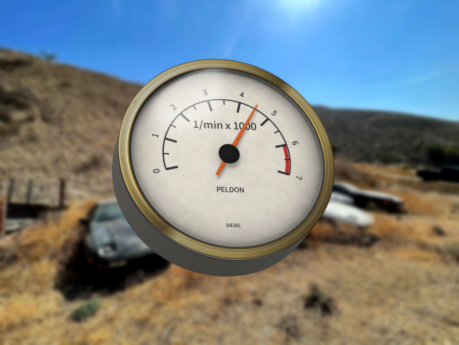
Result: {"value": 4500, "unit": "rpm"}
